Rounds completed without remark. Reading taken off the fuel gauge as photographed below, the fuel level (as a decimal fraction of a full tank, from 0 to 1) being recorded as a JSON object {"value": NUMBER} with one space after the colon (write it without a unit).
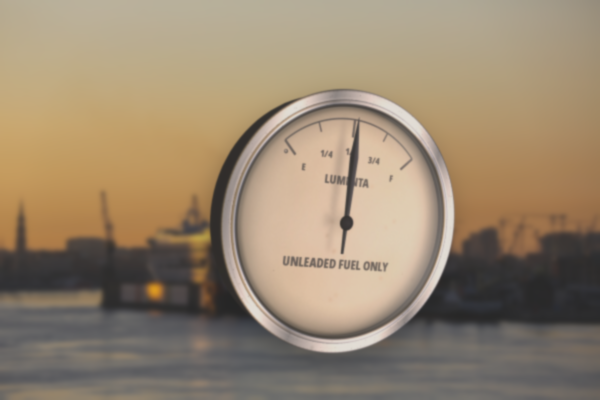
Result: {"value": 0.5}
